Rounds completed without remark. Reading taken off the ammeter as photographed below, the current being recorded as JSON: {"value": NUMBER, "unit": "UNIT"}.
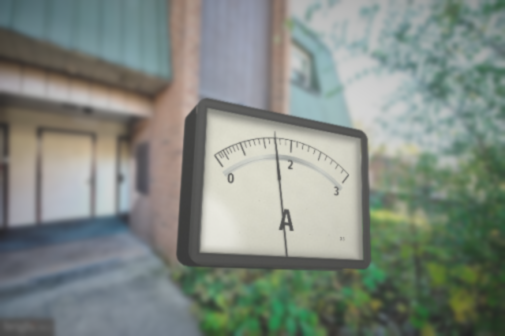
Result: {"value": 1.7, "unit": "A"}
